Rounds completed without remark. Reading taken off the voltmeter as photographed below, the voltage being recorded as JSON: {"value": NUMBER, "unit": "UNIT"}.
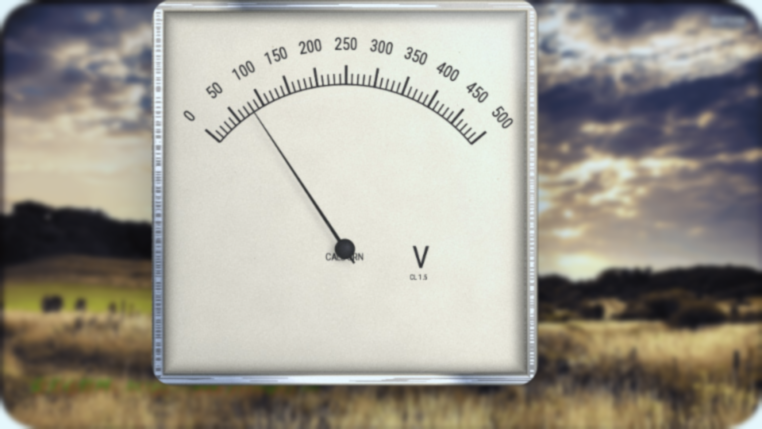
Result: {"value": 80, "unit": "V"}
